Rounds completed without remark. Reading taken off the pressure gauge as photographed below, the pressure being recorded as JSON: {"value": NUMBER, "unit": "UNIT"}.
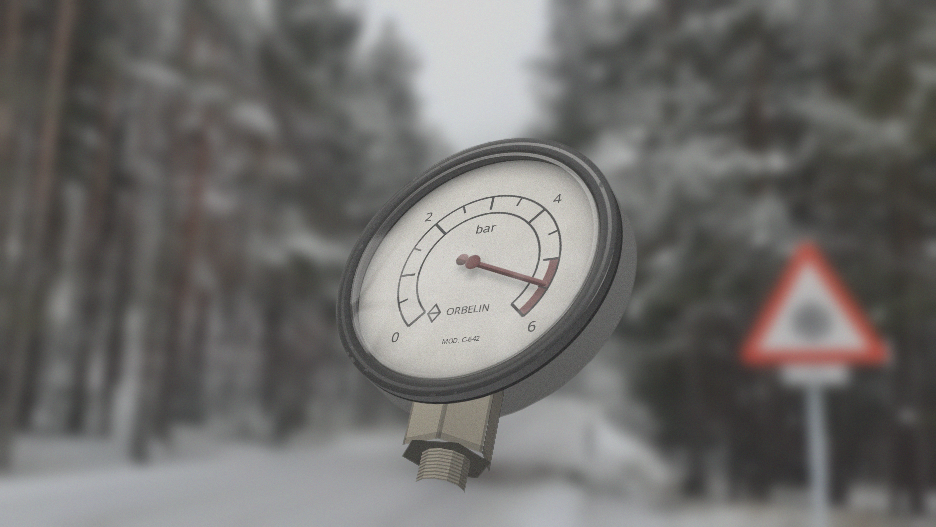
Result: {"value": 5.5, "unit": "bar"}
